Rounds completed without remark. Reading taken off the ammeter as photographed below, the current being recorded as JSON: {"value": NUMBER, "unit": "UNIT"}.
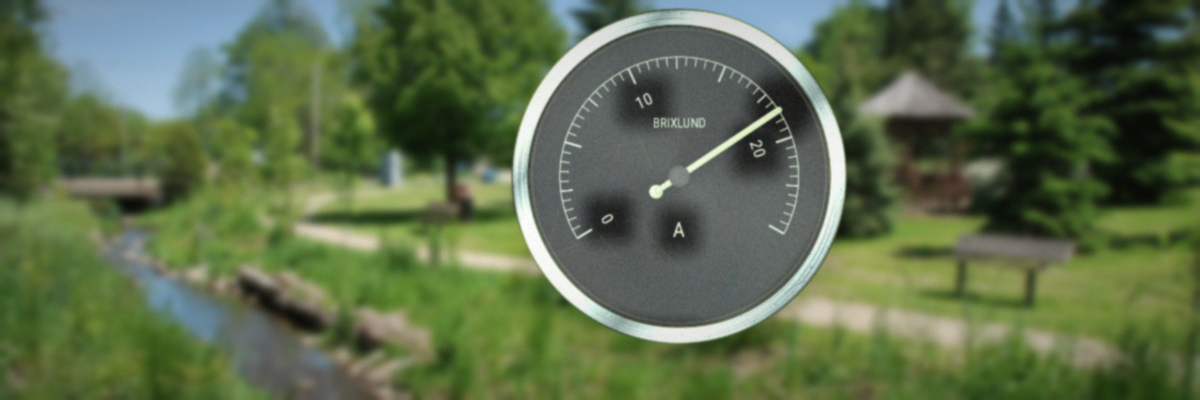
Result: {"value": 18.5, "unit": "A"}
